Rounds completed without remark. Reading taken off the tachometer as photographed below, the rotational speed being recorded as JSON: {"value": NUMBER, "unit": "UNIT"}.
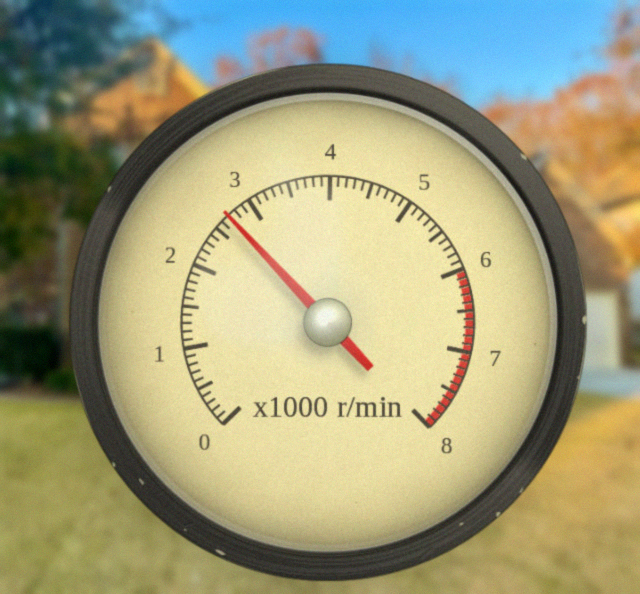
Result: {"value": 2700, "unit": "rpm"}
